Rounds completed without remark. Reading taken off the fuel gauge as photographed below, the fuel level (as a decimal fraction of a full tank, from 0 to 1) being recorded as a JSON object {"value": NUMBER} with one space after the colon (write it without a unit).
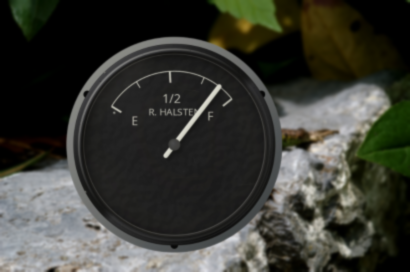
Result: {"value": 0.875}
